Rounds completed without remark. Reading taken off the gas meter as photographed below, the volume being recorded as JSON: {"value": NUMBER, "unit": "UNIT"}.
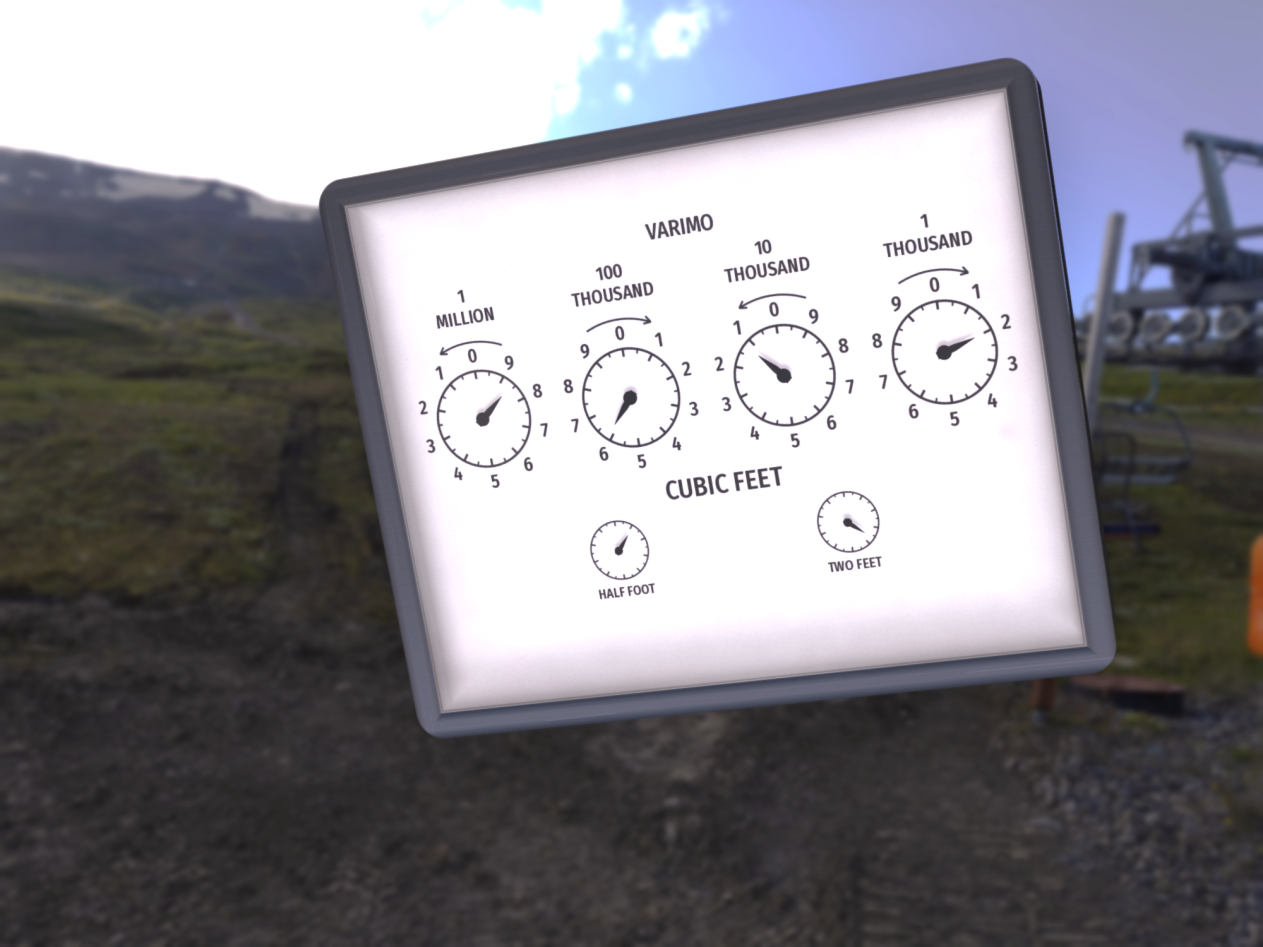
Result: {"value": 861200, "unit": "ft³"}
